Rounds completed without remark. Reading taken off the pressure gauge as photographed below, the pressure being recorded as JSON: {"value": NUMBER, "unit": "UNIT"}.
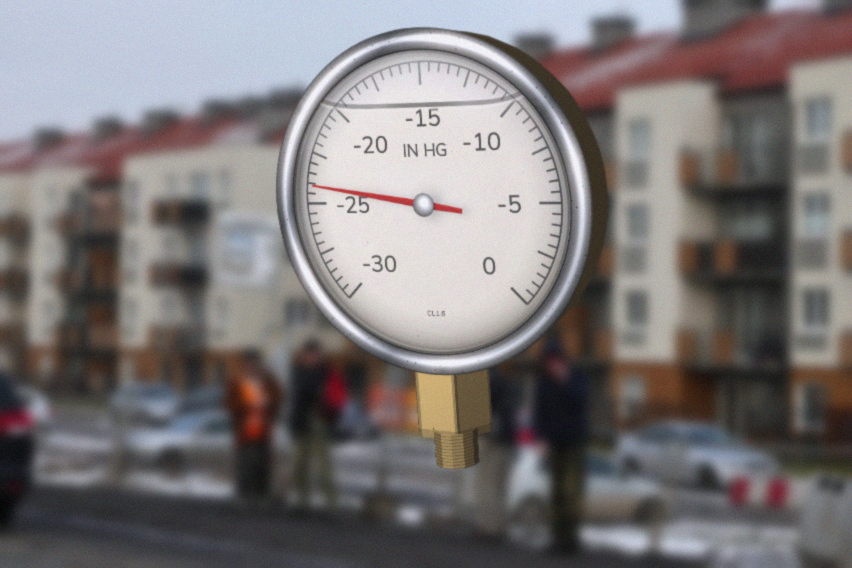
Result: {"value": -24, "unit": "inHg"}
